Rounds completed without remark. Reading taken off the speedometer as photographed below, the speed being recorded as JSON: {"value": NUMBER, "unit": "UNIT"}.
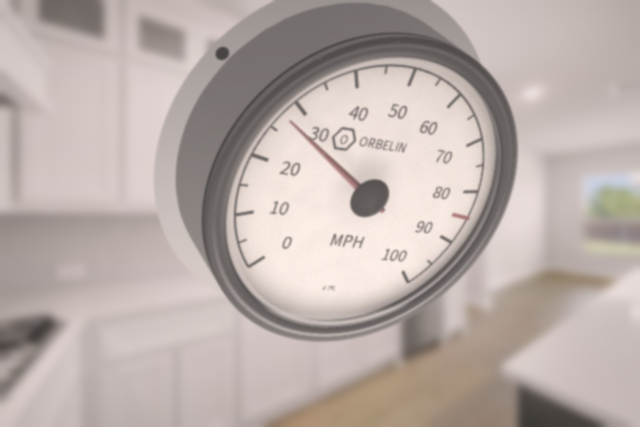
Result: {"value": 27.5, "unit": "mph"}
